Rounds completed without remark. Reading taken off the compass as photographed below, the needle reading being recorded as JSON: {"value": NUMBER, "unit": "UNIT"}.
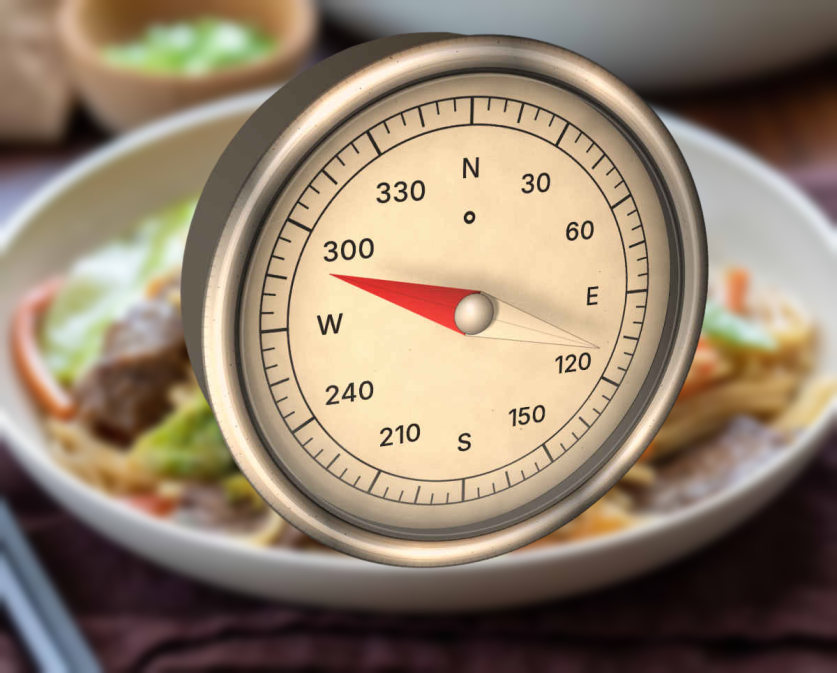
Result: {"value": 290, "unit": "°"}
